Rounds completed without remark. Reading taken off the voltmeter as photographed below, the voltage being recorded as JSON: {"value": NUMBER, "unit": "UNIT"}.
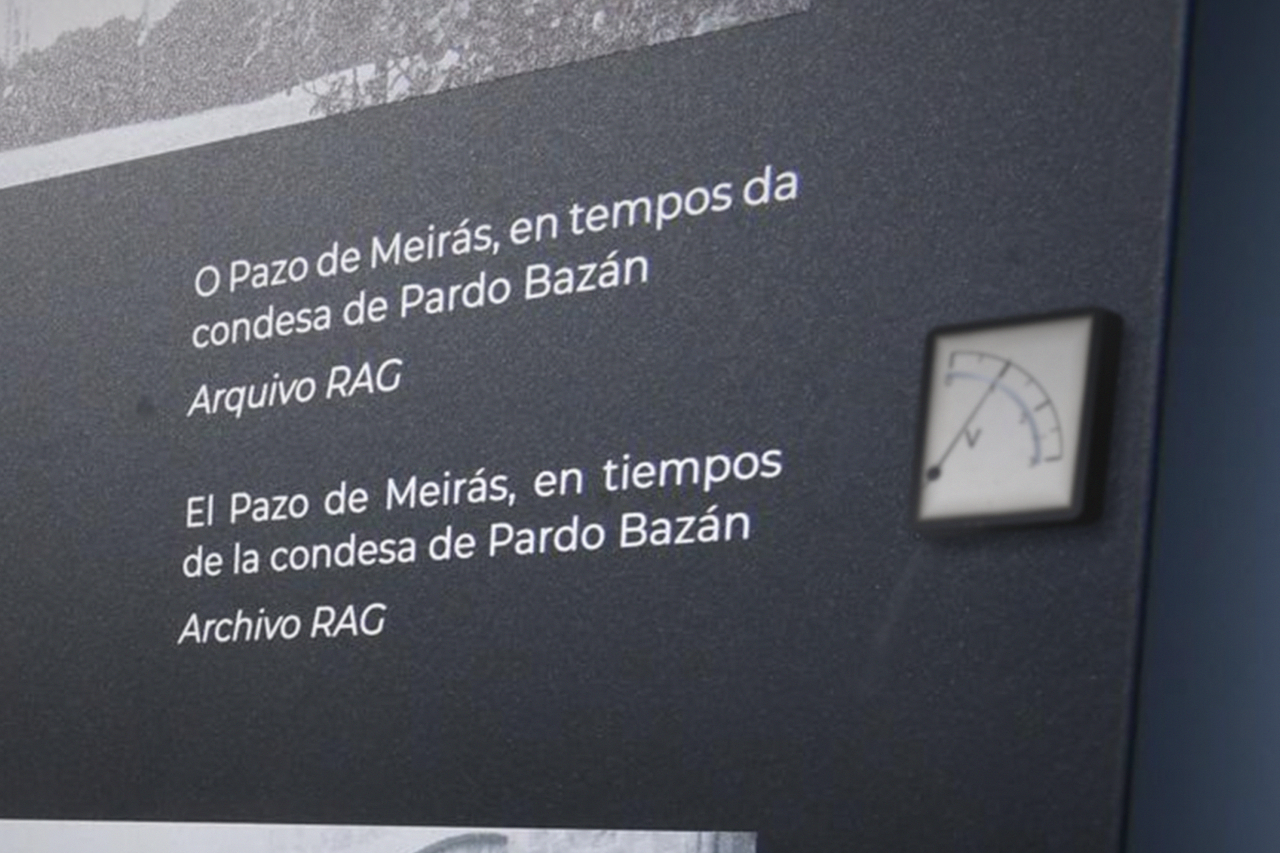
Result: {"value": 1, "unit": "V"}
